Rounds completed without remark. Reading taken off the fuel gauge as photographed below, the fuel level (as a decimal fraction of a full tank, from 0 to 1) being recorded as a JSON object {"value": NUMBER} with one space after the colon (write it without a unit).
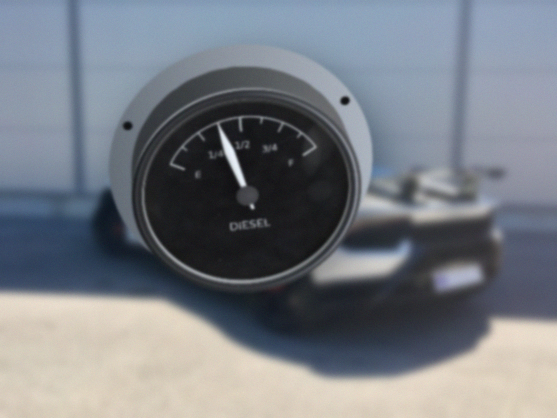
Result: {"value": 0.375}
